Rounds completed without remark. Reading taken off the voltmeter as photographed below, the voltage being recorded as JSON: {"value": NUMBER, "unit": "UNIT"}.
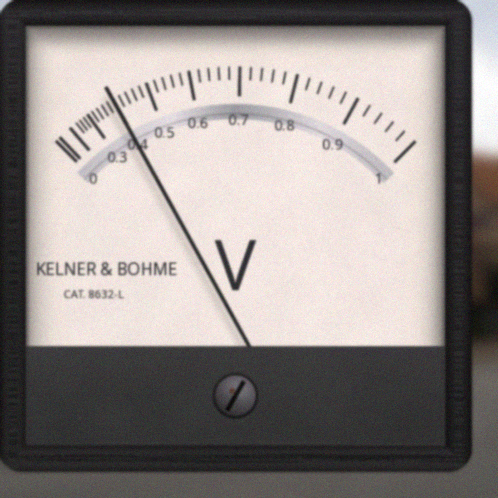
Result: {"value": 0.4, "unit": "V"}
